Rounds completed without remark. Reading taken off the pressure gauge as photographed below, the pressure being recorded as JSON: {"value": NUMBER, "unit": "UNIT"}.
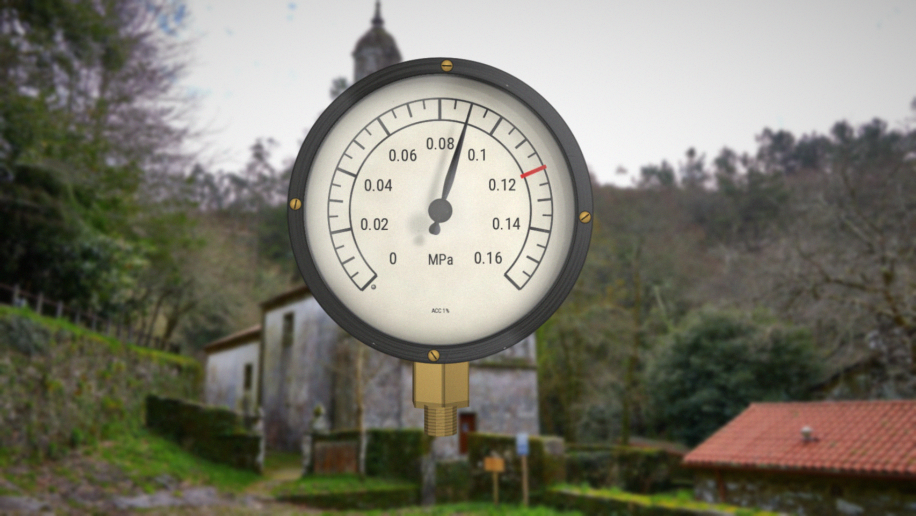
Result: {"value": 0.09, "unit": "MPa"}
